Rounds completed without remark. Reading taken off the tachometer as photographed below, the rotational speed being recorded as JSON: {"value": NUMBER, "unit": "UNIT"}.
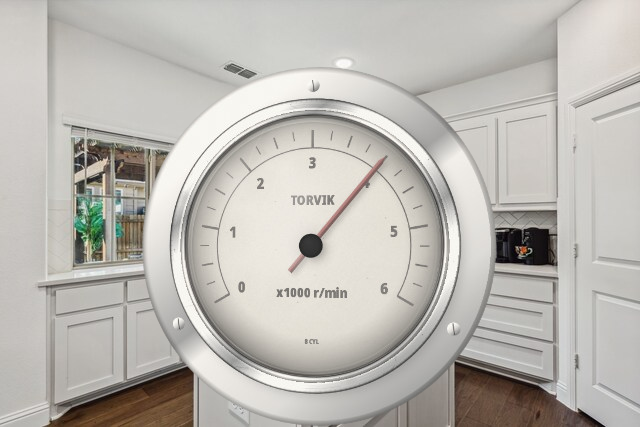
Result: {"value": 4000, "unit": "rpm"}
